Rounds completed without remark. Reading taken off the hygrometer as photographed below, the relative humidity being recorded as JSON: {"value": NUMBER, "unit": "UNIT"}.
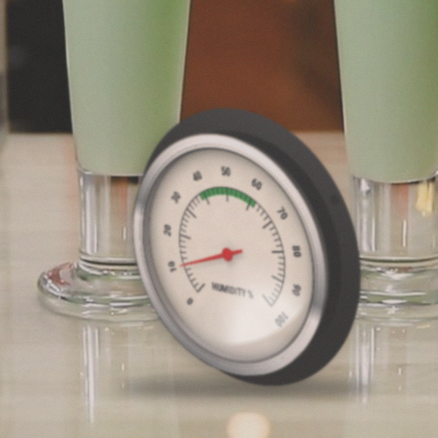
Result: {"value": 10, "unit": "%"}
